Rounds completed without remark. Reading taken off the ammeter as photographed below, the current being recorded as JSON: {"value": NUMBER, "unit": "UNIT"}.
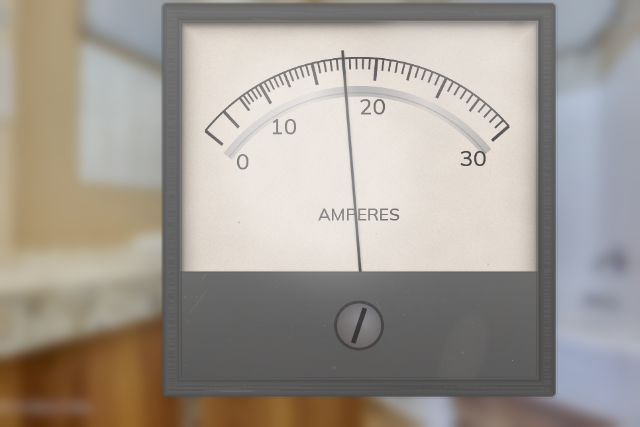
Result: {"value": 17.5, "unit": "A"}
